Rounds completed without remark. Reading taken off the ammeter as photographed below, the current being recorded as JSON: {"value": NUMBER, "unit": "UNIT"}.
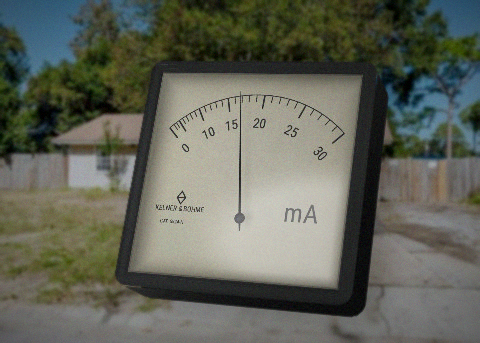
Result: {"value": 17, "unit": "mA"}
